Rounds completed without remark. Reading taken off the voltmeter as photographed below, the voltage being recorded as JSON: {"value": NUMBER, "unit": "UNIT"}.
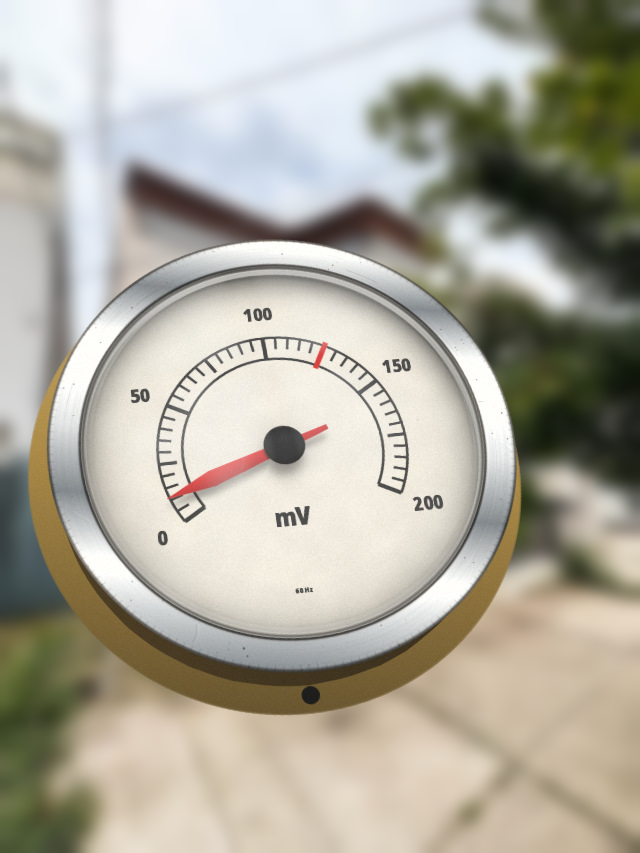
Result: {"value": 10, "unit": "mV"}
